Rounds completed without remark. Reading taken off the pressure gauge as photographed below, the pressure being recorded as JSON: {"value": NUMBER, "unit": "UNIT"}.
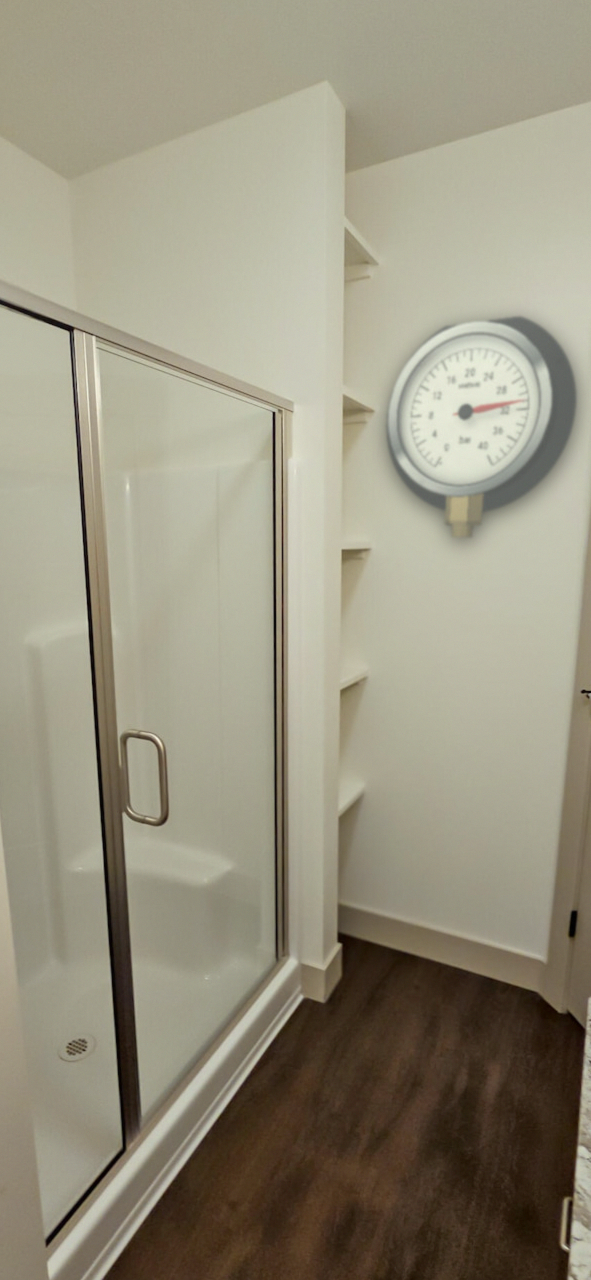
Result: {"value": 31, "unit": "bar"}
